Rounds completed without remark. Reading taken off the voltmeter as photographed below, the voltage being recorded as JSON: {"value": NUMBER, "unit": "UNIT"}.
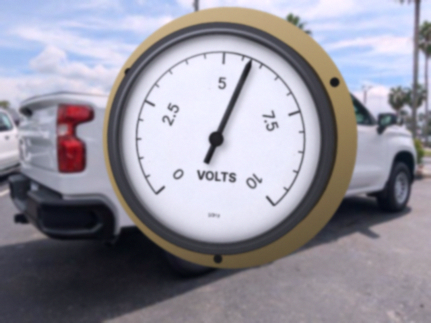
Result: {"value": 5.75, "unit": "V"}
